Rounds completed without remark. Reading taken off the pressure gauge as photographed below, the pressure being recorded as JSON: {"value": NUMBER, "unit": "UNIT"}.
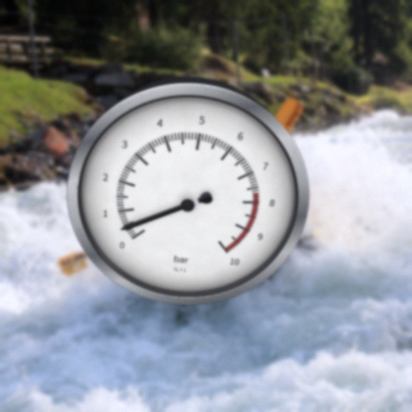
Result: {"value": 0.5, "unit": "bar"}
